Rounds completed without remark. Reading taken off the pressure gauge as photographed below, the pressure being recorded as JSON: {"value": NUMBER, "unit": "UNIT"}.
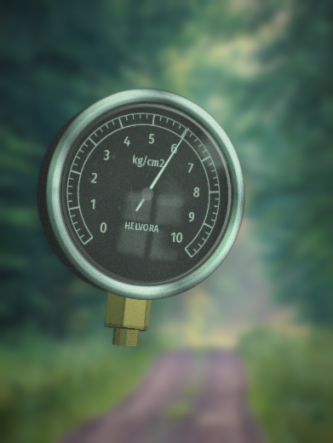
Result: {"value": 6, "unit": "kg/cm²"}
